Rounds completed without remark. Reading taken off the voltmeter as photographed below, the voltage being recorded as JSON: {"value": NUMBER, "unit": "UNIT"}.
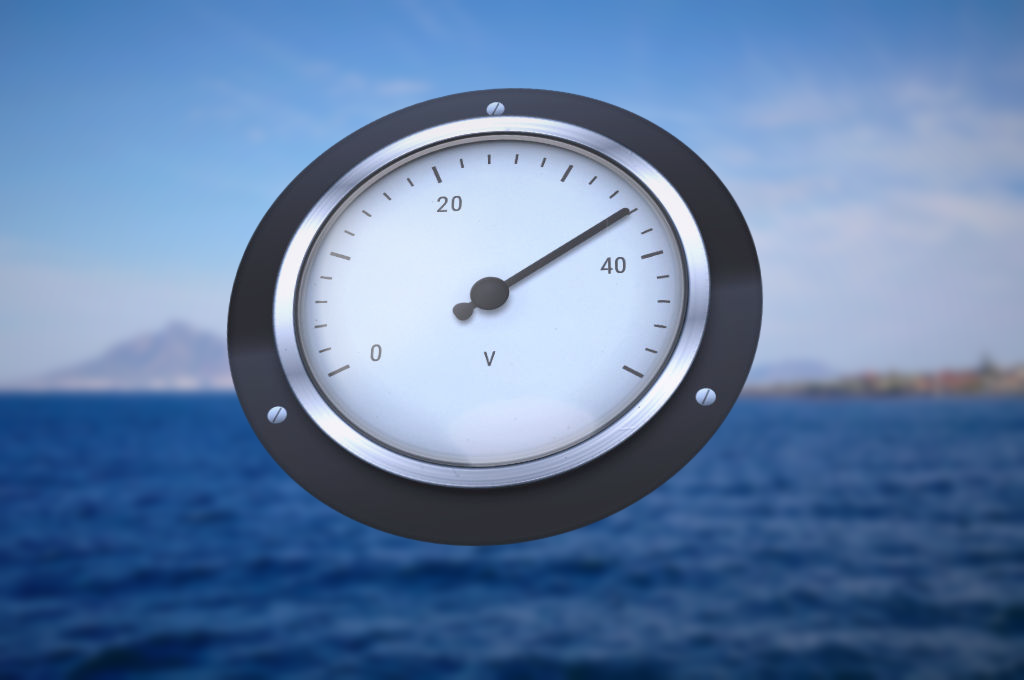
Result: {"value": 36, "unit": "V"}
